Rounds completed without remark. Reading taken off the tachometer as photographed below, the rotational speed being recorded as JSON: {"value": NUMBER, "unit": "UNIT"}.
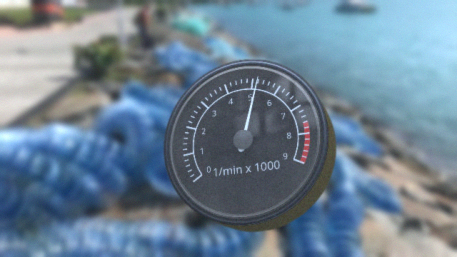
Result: {"value": 5200, "unit": "rpm"}
